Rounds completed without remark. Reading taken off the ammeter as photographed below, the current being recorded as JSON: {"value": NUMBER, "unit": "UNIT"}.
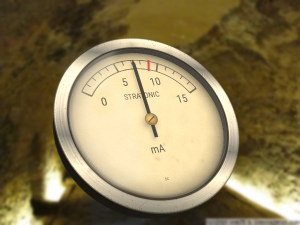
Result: {"value": 7, "unit": "mA"}
